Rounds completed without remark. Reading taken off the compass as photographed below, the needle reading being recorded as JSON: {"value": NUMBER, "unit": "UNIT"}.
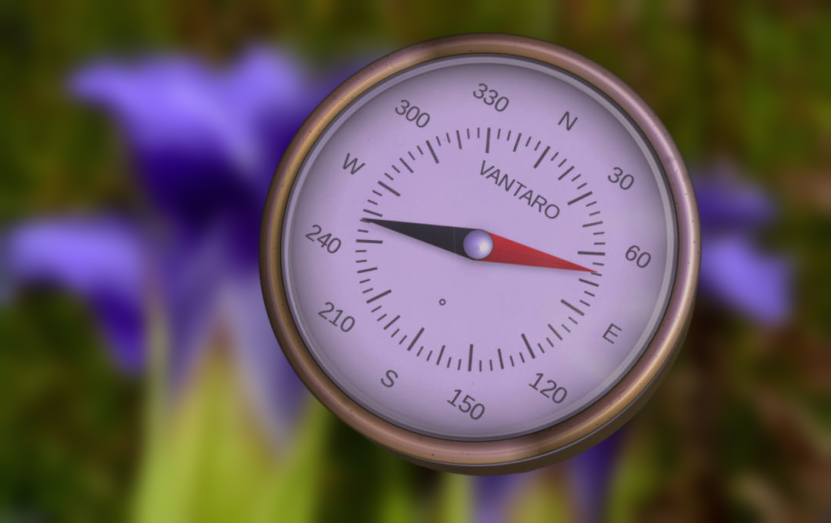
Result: {"value": 70, "unit": "°"}
